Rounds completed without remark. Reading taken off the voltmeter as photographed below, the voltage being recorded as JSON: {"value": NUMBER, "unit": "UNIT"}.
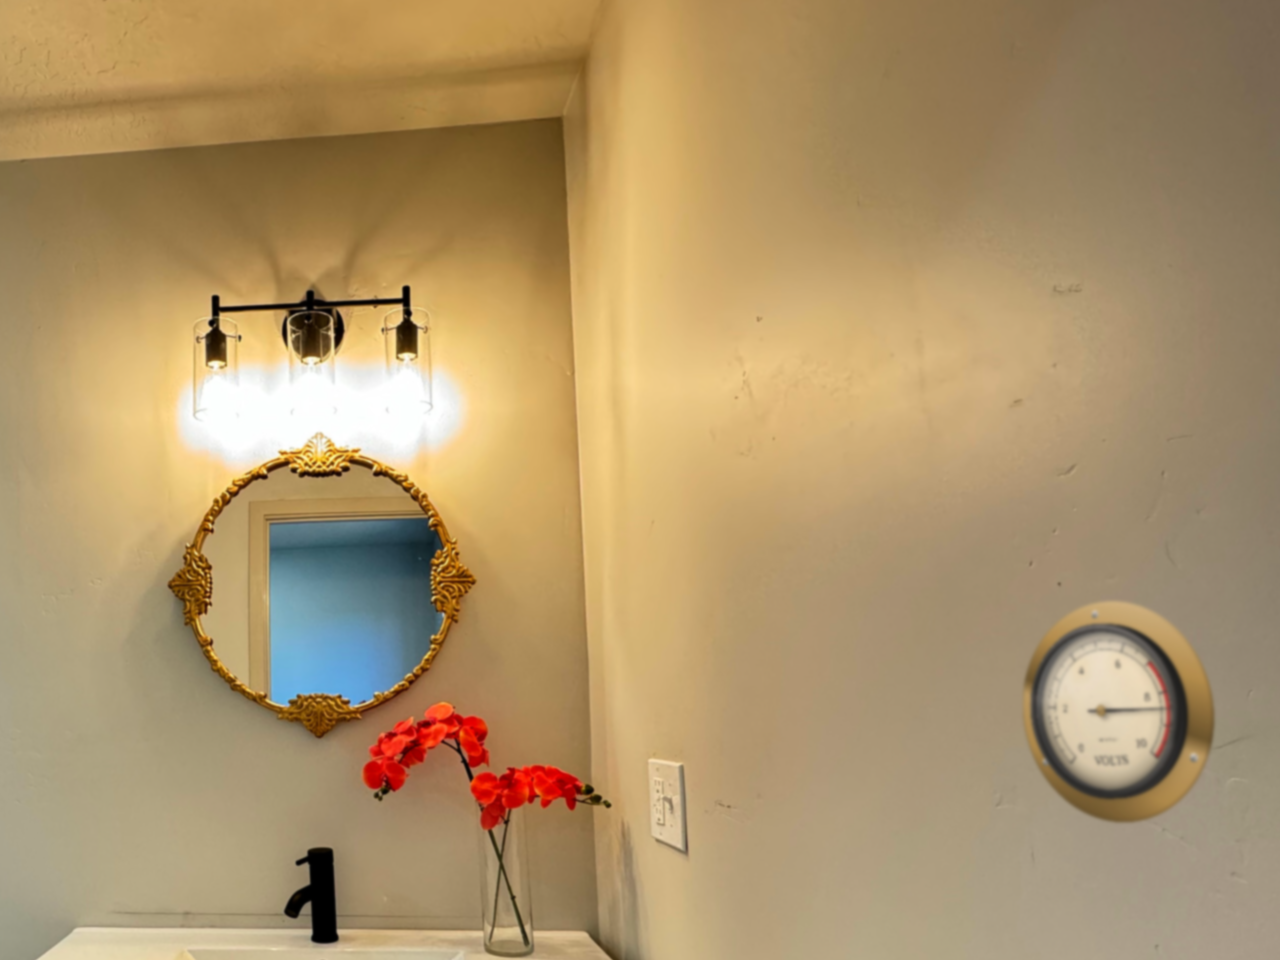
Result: {"value": 8.5, "unit": "V"}
